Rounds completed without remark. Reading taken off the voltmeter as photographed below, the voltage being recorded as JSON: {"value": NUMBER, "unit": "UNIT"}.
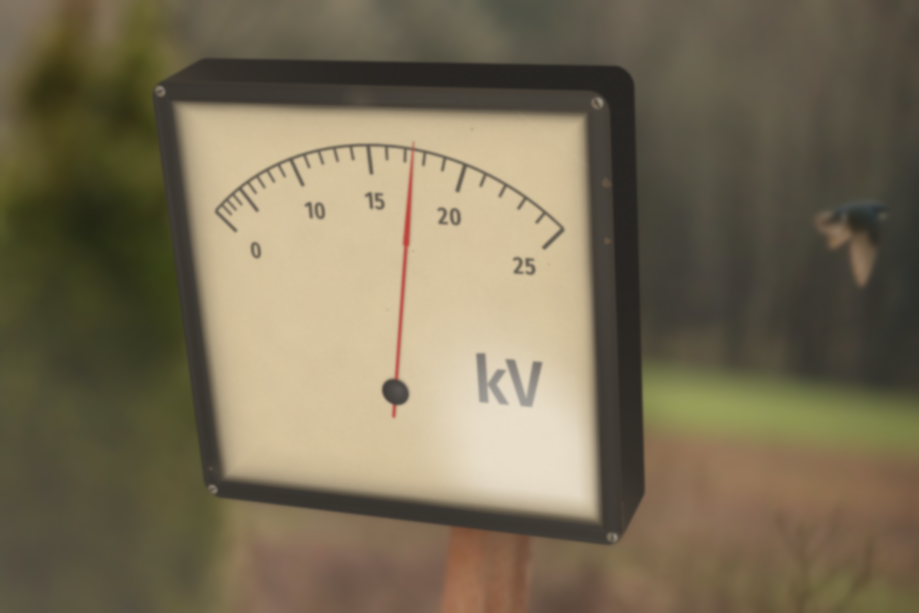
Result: {"value": 17.5, "unit": "kV"}
